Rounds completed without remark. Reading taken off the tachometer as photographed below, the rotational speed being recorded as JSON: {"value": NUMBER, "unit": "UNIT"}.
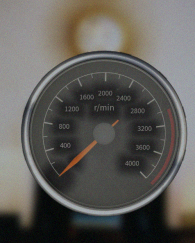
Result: {"value": 0, "unit": "rpm"}
